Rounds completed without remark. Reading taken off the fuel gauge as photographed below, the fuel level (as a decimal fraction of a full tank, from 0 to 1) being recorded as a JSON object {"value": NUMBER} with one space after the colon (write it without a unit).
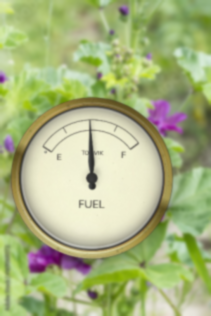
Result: {"value": 0.5}
